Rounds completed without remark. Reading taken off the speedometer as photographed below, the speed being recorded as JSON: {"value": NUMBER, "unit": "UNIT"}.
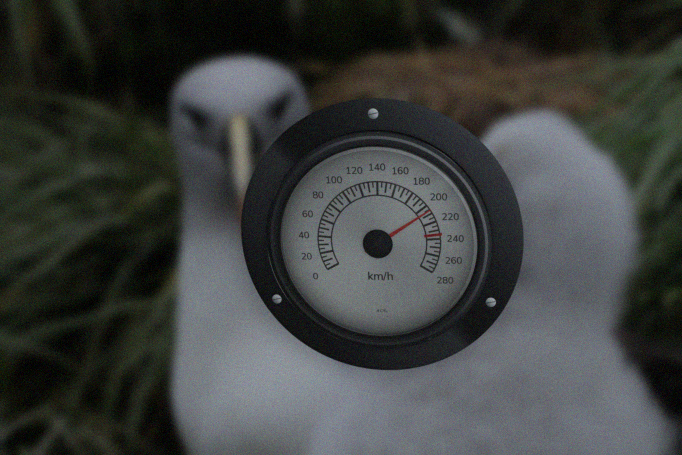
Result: {"value": 205, "unit": "km/h"}
